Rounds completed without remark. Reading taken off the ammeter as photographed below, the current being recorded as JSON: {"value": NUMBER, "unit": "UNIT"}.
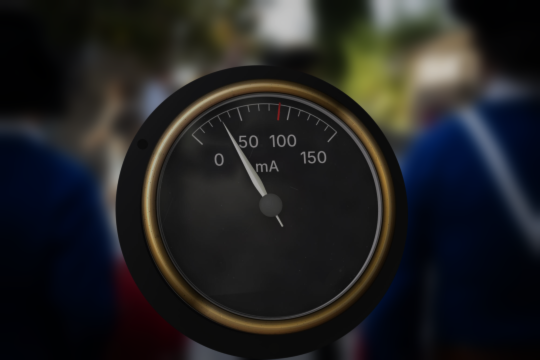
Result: {"value": 30, "unit": "mA"}
